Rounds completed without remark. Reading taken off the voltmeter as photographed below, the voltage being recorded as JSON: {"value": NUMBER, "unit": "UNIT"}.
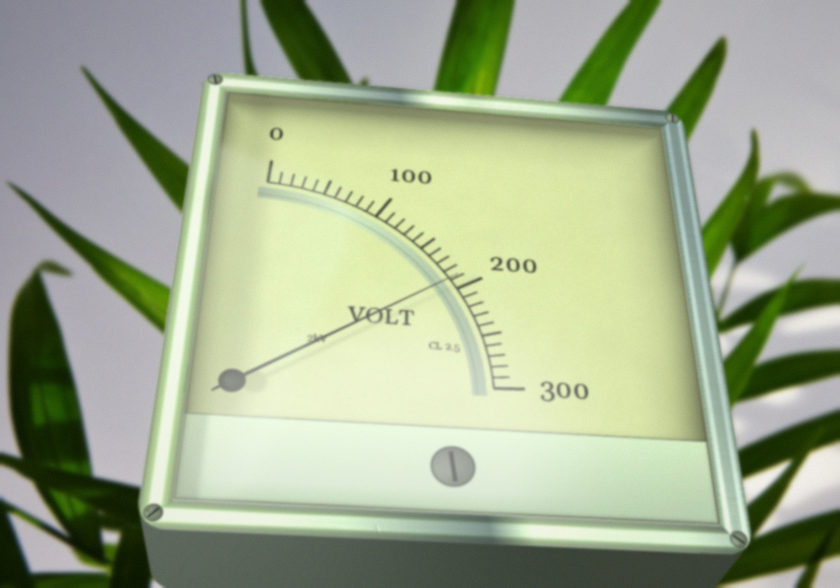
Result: {"value": 190, "unit": "V"}
